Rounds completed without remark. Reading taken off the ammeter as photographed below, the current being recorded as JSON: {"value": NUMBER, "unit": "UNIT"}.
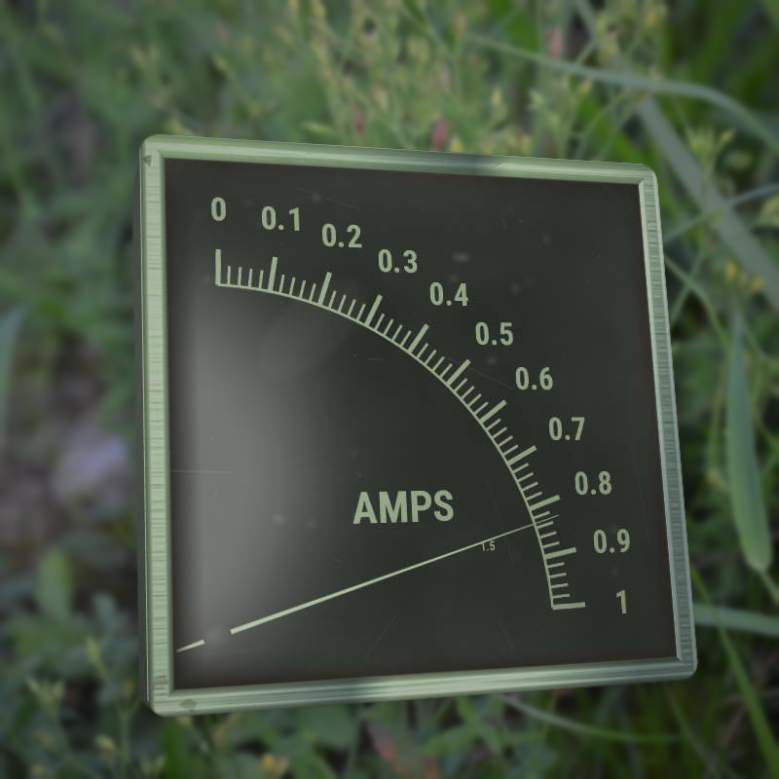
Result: {"value": 0.83, "unit": "A"}
